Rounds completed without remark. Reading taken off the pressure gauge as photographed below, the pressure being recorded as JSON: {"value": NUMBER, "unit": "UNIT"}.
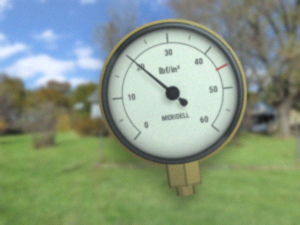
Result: {"value": 20, "unit": "psi"}
